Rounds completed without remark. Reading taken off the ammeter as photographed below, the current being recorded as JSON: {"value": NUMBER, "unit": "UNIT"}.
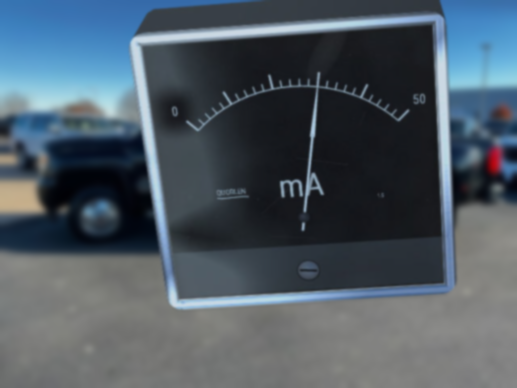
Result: {"value": 30, "unit": "mA"}
